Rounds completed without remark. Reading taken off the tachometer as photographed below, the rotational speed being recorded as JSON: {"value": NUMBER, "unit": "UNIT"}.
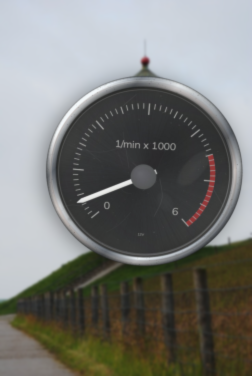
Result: {"value": 400, "unit": "rpm"}
